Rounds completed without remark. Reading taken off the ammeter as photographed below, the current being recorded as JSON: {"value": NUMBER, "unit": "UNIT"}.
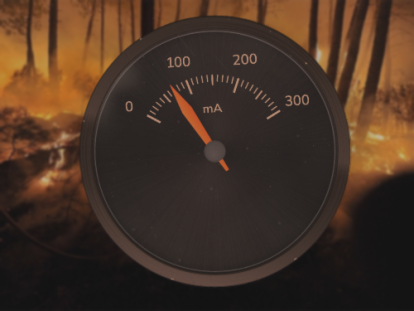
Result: {"value": 70, "unit": "mA"}
